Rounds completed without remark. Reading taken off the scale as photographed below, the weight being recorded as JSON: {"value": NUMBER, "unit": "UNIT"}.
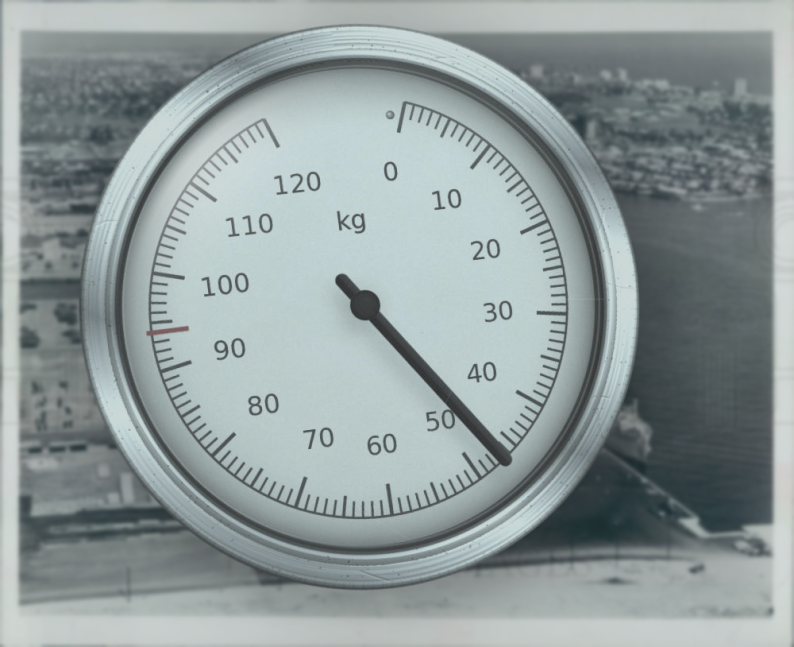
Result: {"value": 47, "unit": "kg"}
